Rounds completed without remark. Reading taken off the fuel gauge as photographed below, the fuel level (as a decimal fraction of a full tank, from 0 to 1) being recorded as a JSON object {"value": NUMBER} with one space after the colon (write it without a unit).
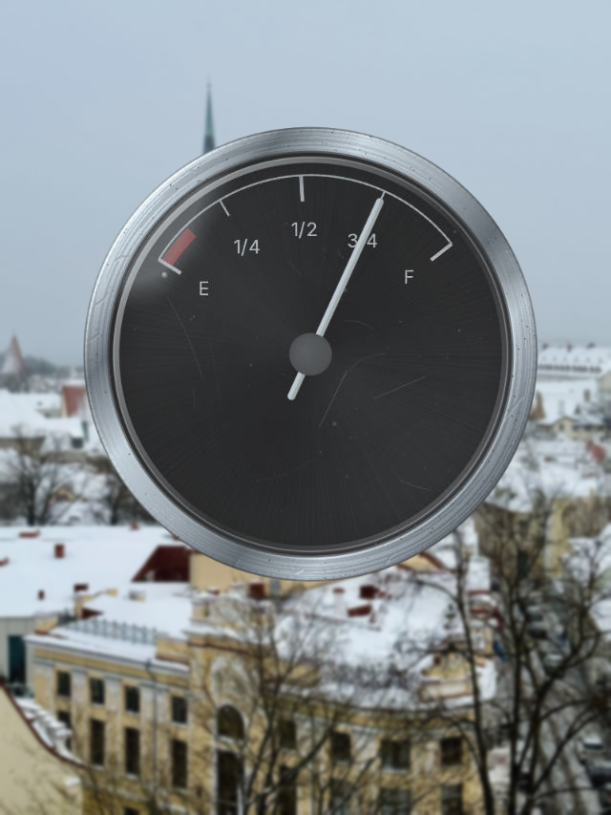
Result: {"value": 0.75}
